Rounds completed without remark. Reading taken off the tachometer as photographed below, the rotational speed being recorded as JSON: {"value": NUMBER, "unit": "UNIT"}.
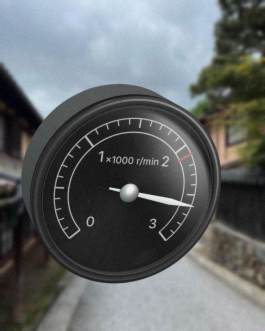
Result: {"value": 2600, "unit": "rpm"}
